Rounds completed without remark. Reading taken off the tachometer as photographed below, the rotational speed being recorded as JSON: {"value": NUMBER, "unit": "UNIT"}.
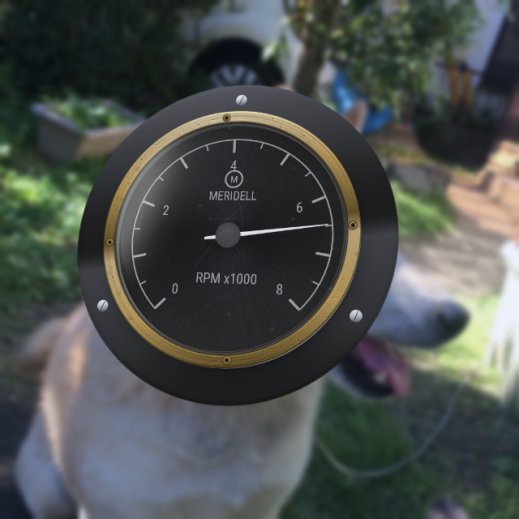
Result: {"value": 6500, "unit": "rpm"}
